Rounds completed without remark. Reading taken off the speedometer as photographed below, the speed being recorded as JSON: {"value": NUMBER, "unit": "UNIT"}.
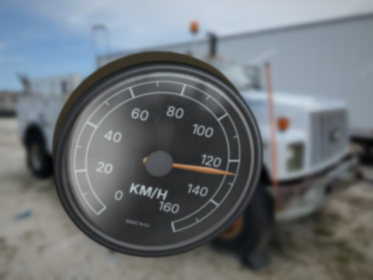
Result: {"value": 125, "unit": "km/h"}
